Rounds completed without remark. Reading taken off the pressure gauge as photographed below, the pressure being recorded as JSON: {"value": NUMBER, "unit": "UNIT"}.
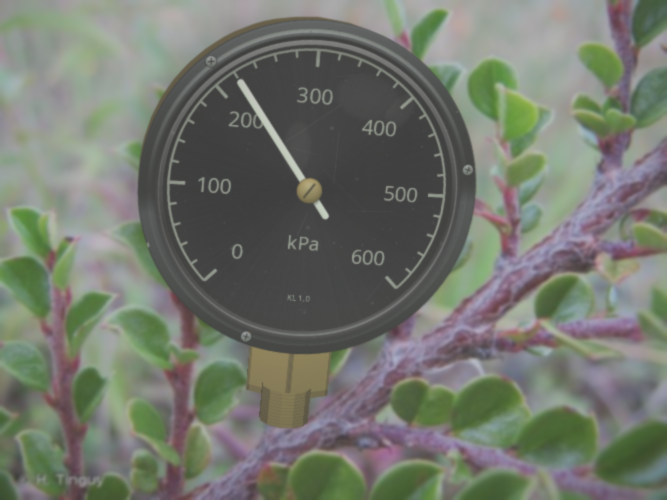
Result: {"value": 220, "unit": "kPa"}
